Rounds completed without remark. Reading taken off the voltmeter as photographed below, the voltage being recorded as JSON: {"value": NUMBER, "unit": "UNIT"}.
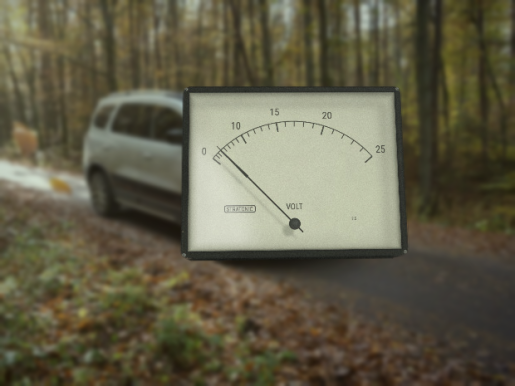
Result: {"value": 5, "unit": "V"}
